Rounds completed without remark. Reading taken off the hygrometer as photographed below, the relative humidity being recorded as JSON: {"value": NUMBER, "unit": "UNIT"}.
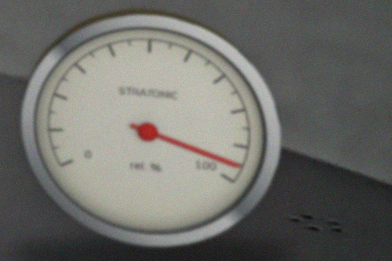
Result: {"value": 95, "unit": "%"}
